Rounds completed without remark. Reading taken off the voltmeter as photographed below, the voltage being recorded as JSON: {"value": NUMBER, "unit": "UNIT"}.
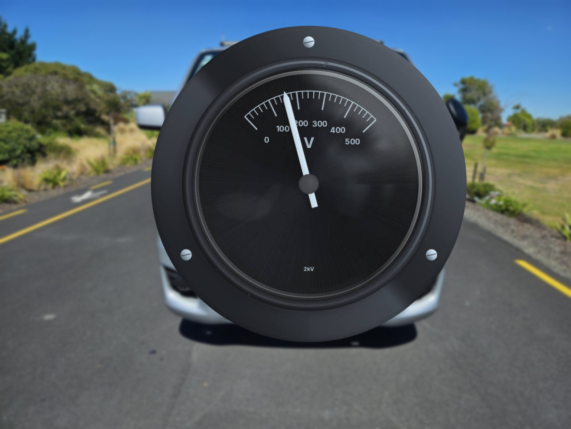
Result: {"value": 160, "unit": "V"}
